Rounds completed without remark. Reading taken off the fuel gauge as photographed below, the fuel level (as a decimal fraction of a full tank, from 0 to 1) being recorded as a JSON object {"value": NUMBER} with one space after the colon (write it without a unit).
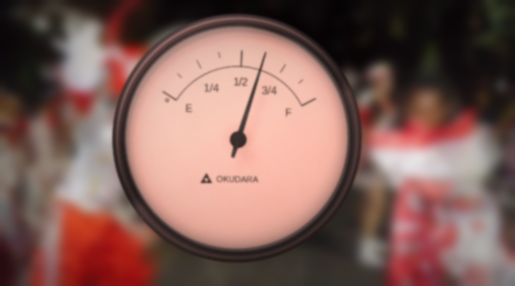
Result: {"value": 0.625}
